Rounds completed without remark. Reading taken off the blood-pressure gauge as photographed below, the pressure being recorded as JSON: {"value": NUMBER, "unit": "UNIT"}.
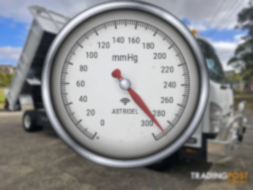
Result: {"value": 290, "unit": "mmHg"}
